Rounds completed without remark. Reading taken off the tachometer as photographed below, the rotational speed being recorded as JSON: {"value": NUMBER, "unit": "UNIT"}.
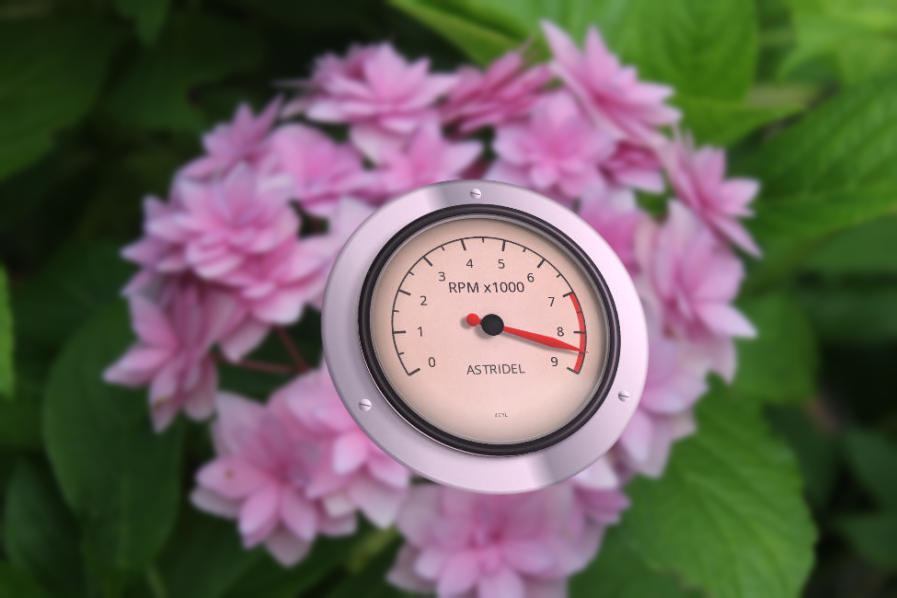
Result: {"value": 8500, "unit": "rpm"}
